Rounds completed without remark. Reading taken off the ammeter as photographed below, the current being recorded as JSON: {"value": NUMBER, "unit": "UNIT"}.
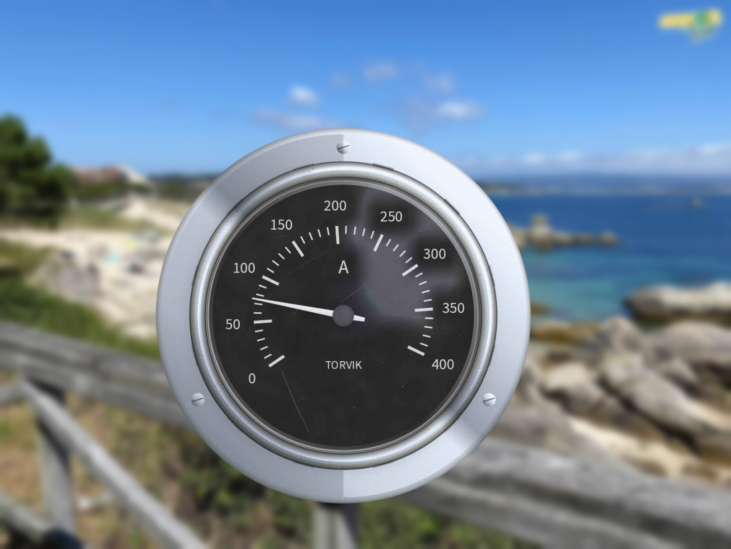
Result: {"value": 75, "unit": "A"}
